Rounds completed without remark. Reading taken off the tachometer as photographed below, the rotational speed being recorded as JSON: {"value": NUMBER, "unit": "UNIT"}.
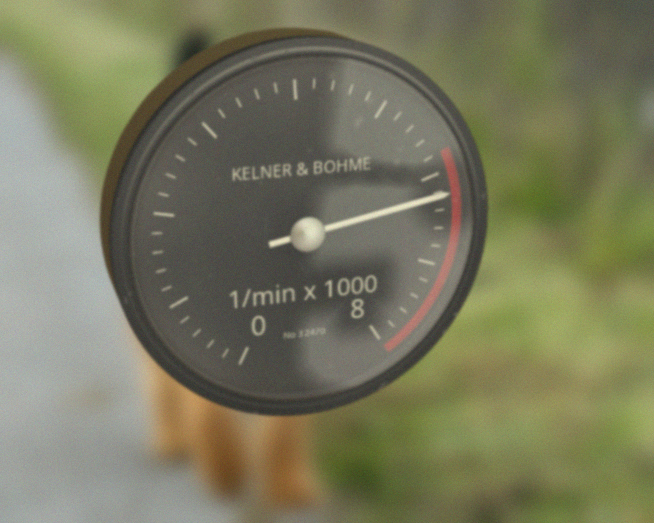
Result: {"value": 6200, "unit": "rpm"}
